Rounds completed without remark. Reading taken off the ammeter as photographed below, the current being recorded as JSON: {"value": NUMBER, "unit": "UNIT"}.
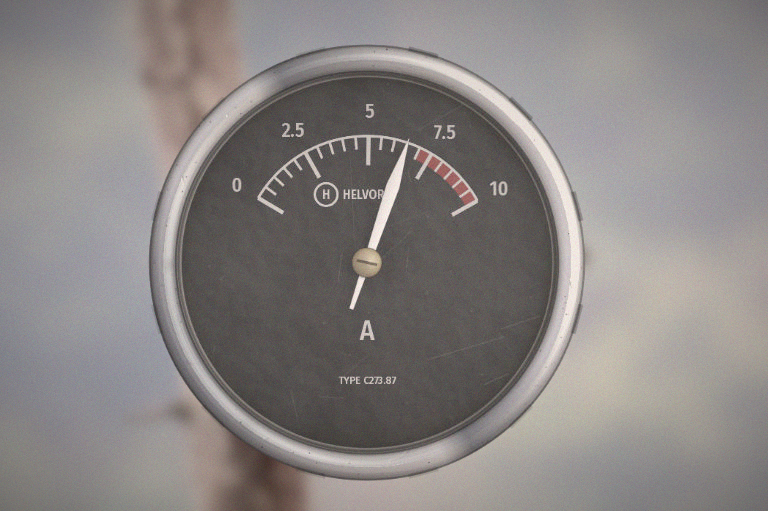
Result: {"value": 6.5, "unit": "A"}
